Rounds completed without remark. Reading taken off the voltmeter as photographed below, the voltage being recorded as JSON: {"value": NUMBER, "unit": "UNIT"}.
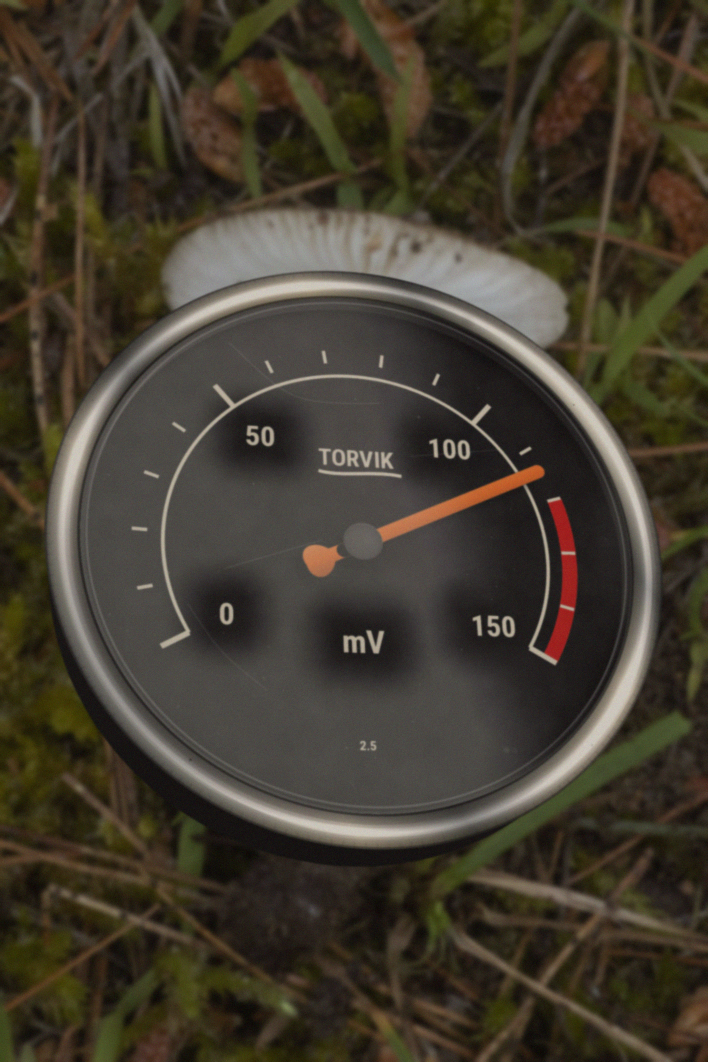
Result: {"value": 115, "unit": "mV"}
